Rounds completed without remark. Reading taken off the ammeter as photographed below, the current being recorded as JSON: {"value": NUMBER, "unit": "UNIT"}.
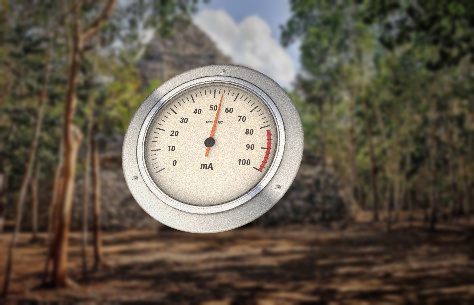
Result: {"value": 54, "unit": "mA"}
